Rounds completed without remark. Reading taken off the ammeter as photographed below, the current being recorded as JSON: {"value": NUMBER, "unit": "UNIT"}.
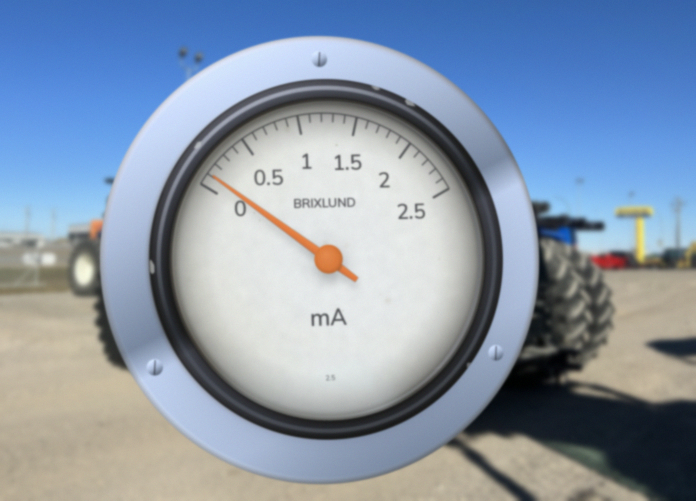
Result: {"value": 0.1, "unit": "mA"}
